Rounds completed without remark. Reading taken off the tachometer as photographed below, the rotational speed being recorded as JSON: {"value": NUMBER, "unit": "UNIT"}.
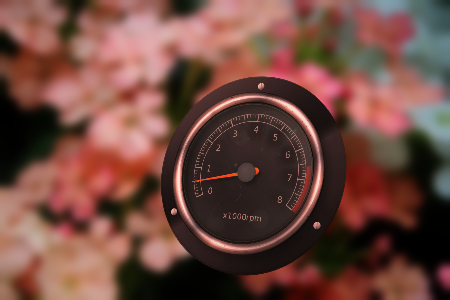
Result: {"value": 500, "unit": "rpm"}
